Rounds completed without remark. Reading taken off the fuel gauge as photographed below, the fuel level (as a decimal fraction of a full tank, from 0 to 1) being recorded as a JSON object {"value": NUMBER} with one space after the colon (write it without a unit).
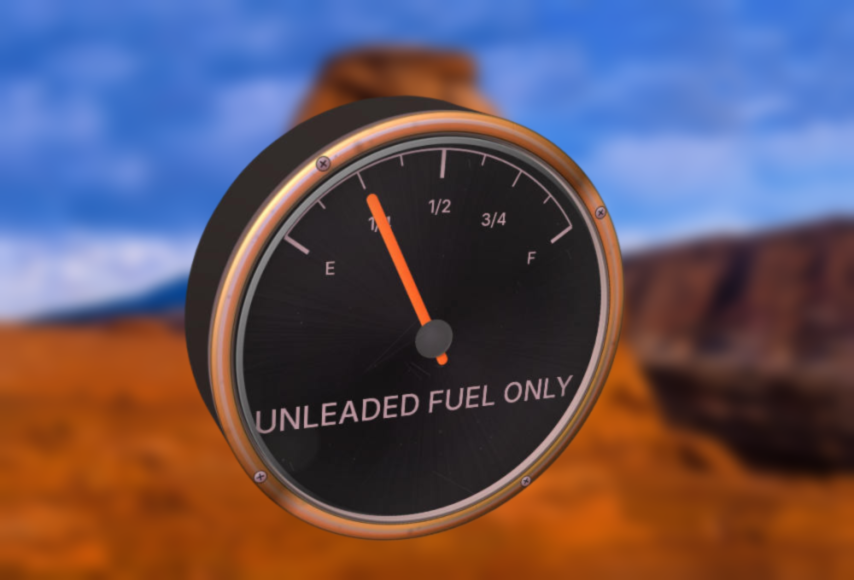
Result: {"value": 0.25}
